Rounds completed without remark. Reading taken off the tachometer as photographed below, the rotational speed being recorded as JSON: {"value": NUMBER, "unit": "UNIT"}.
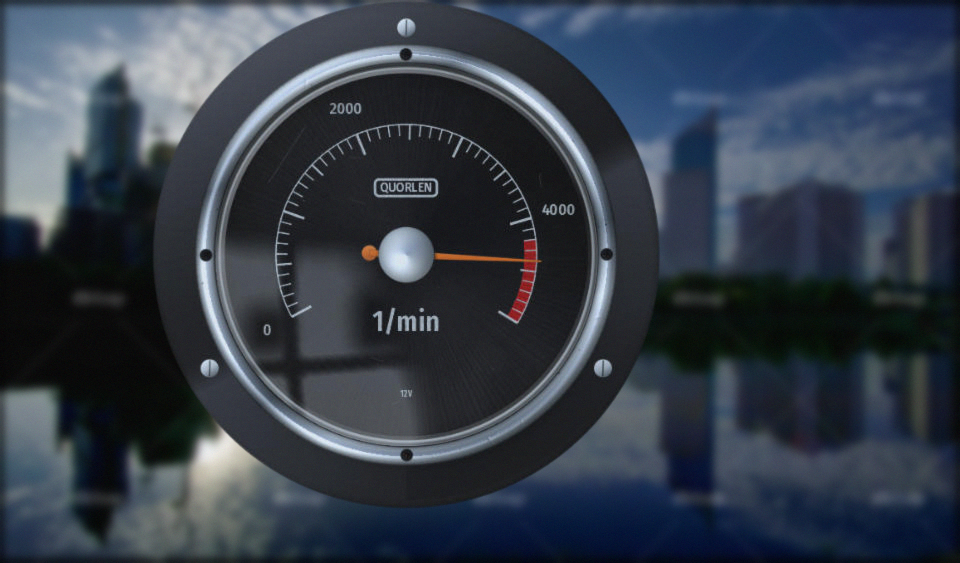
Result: {"value": 4400, "unit": "rpm"}
